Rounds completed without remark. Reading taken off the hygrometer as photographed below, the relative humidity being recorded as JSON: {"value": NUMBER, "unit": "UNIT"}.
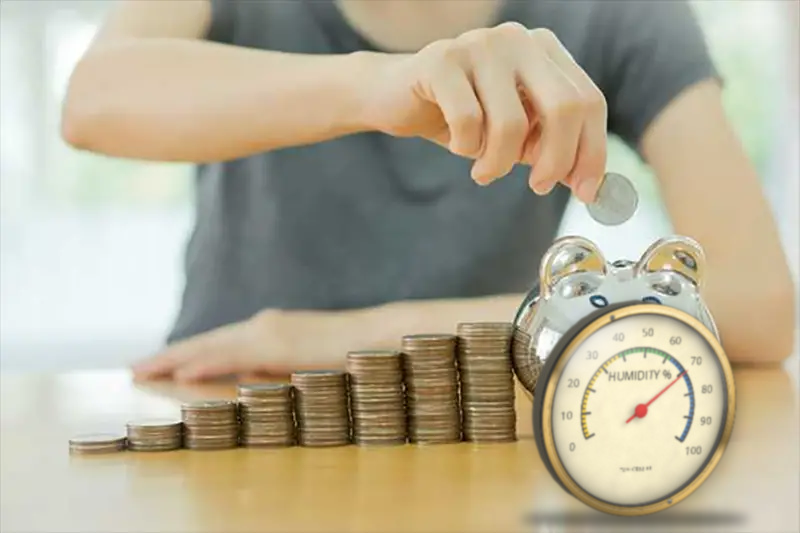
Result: {"value": 70, "unit": "%"}
